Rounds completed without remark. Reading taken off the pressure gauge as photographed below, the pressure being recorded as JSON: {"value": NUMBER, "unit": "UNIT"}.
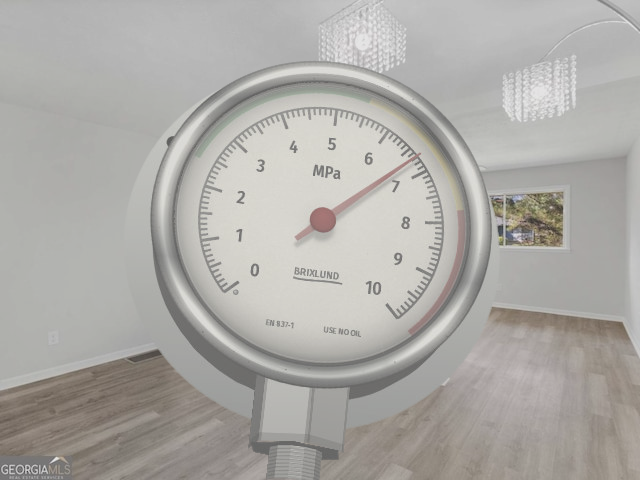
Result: {"value": 6.7, "unit": "MPa"}
